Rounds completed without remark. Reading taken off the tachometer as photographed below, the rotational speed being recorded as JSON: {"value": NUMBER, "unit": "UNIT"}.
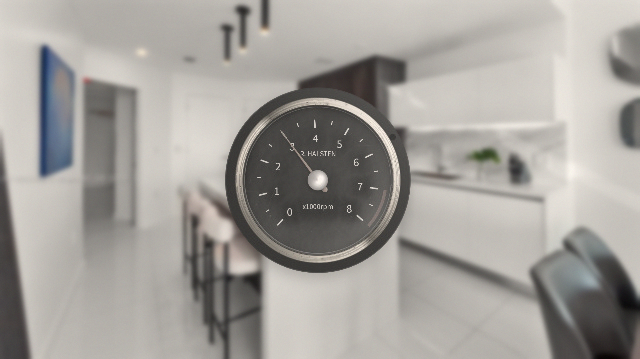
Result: {"value": 3000, "unit": "rpm"}
